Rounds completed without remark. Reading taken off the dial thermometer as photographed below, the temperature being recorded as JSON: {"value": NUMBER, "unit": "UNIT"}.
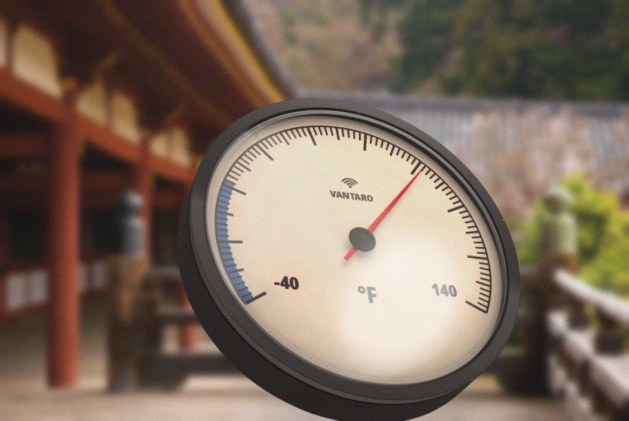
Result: {"value": 82, "unit": "°F"}
